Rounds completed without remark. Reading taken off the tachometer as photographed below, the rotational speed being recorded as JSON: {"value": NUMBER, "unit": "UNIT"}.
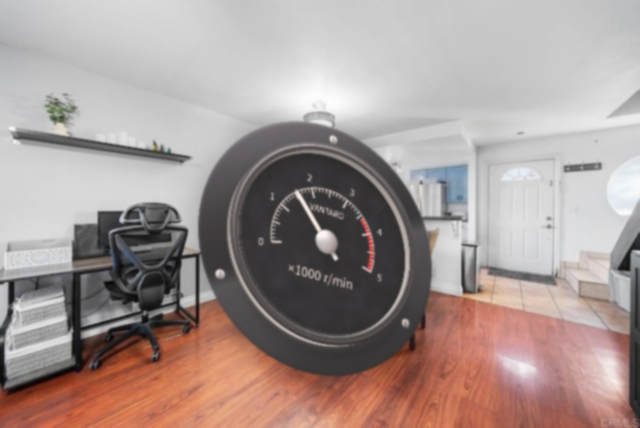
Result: {"value": 1500, "unit": "rpm"}
